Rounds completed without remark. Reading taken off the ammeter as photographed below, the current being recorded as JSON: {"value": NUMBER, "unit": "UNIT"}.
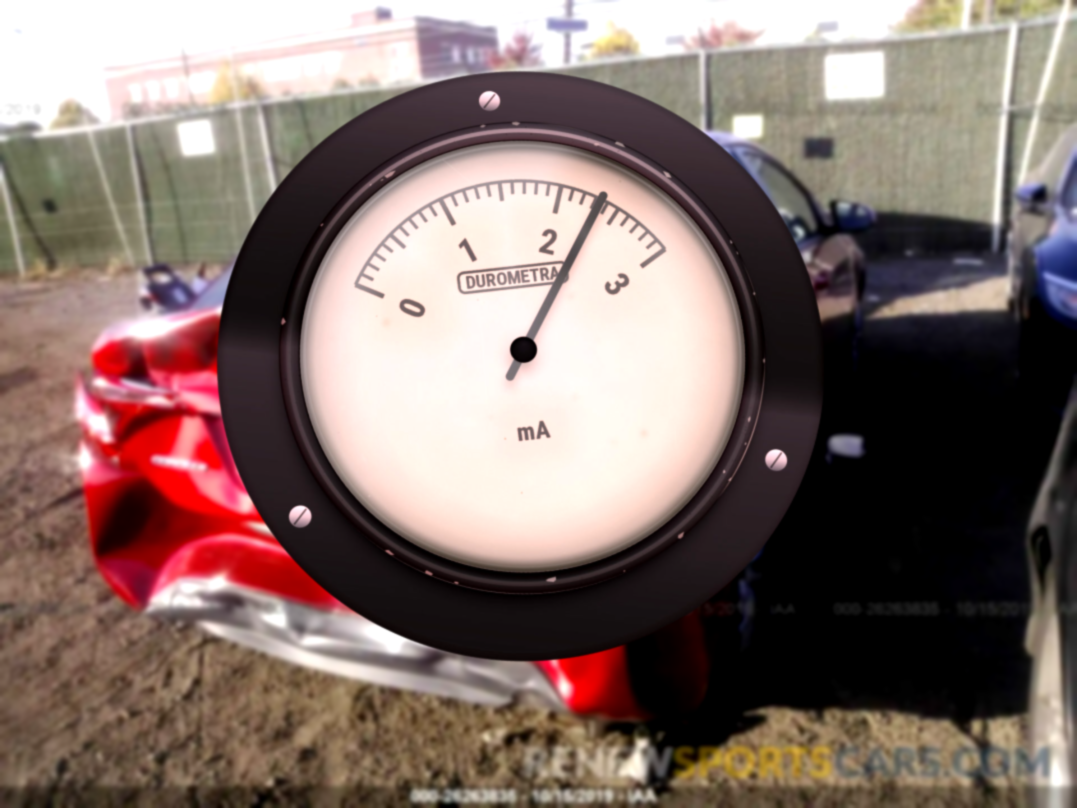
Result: {"value": 2.35, "unit": "mA"}
